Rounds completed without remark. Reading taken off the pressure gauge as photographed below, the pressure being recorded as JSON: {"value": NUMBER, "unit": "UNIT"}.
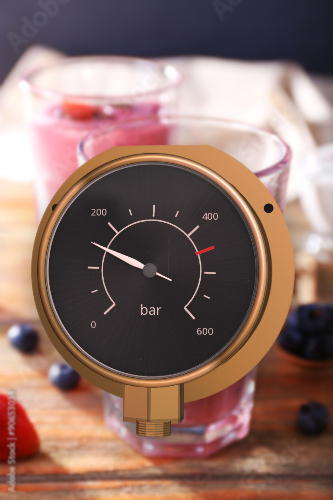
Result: {"value": 150, "unit": "bar"}
